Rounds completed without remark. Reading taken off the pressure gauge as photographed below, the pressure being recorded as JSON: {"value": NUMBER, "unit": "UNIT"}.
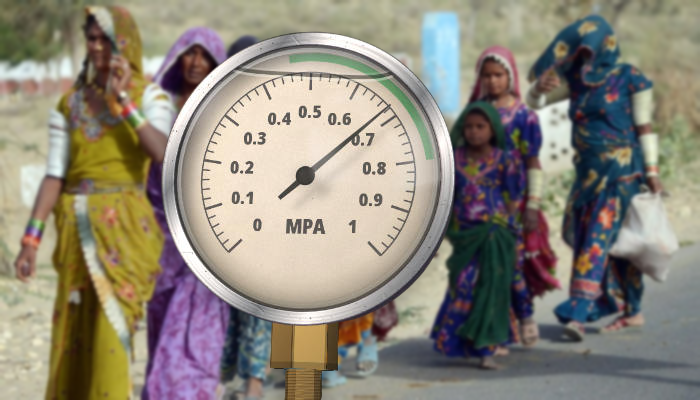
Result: {"value": 0.68, "unit": "MPa"}
